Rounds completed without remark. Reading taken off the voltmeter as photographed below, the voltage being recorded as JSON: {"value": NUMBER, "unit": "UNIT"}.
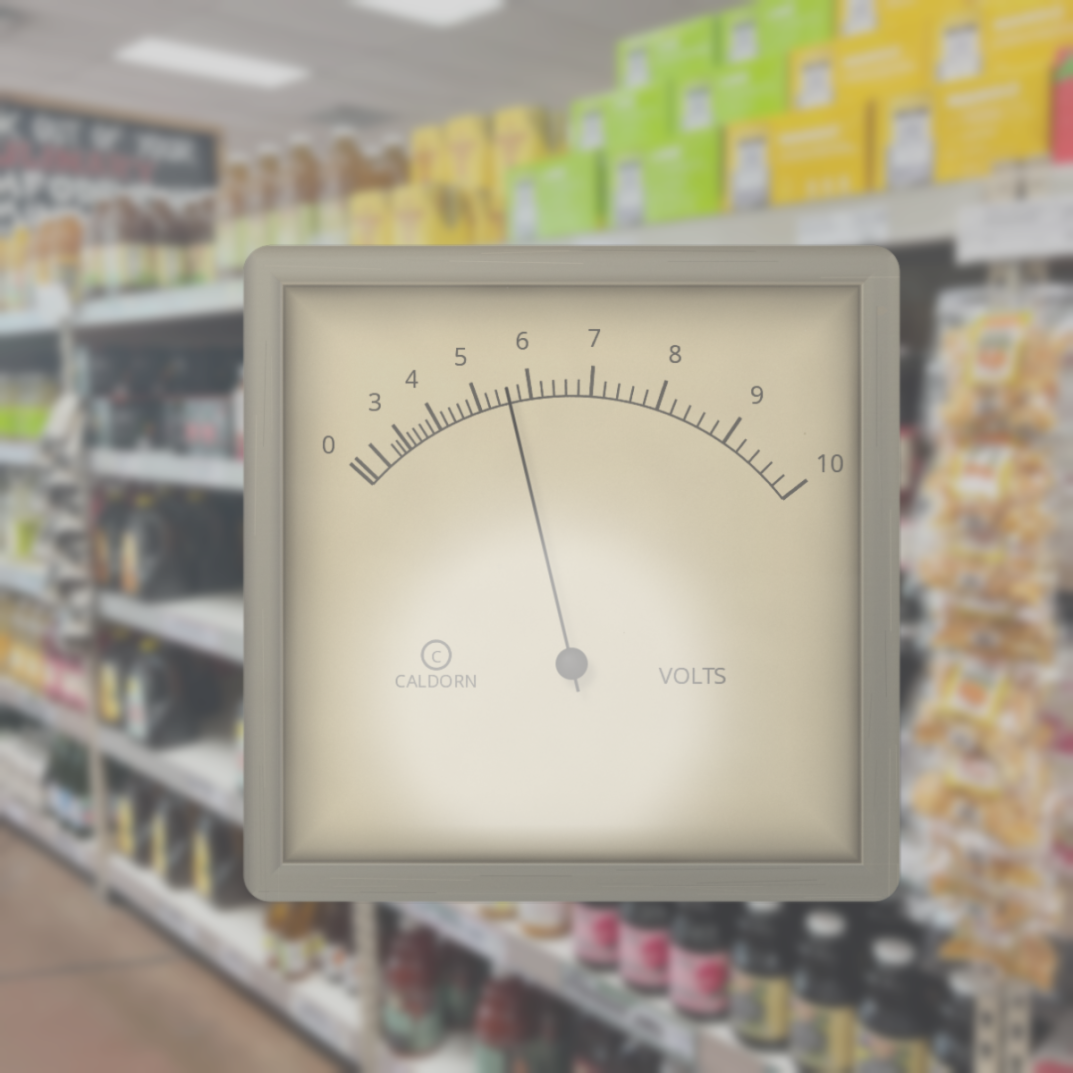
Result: {"value": 5.6, "unit": "V"}
